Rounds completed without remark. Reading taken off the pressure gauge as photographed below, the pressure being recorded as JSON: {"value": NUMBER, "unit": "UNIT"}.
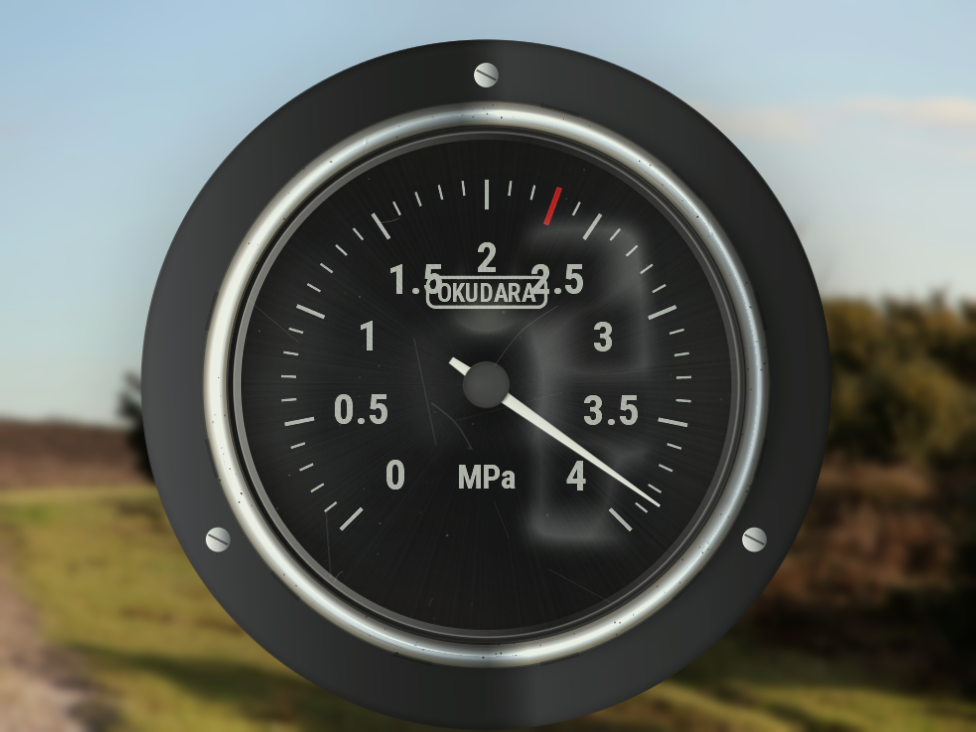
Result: {"value": 3.85, "unit": "MPa"}
